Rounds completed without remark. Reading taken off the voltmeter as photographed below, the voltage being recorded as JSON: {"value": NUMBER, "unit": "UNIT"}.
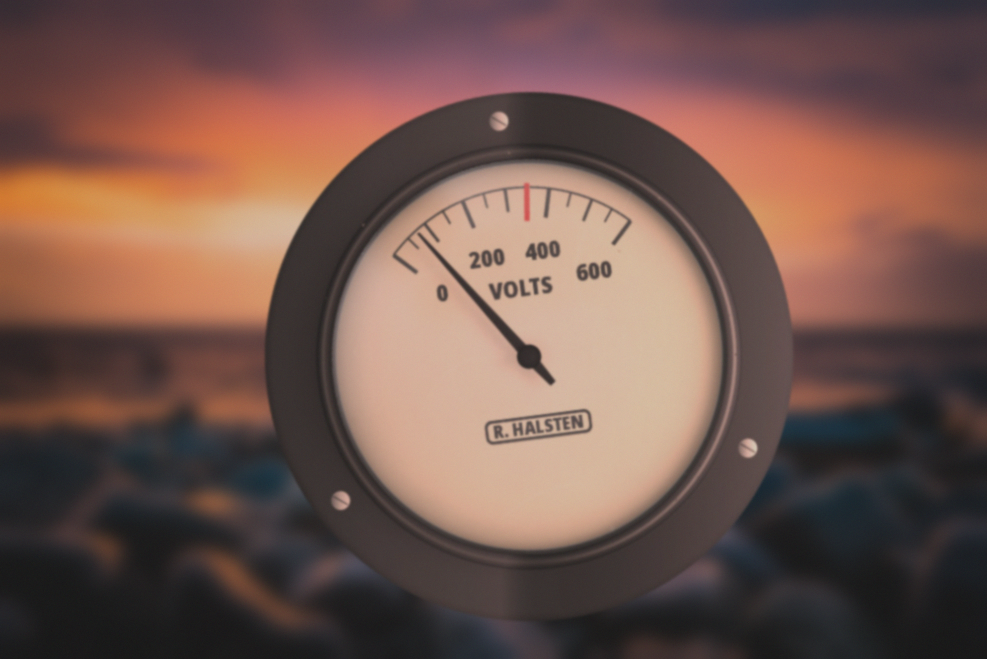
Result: {"value": 75, "unit": "V"}
